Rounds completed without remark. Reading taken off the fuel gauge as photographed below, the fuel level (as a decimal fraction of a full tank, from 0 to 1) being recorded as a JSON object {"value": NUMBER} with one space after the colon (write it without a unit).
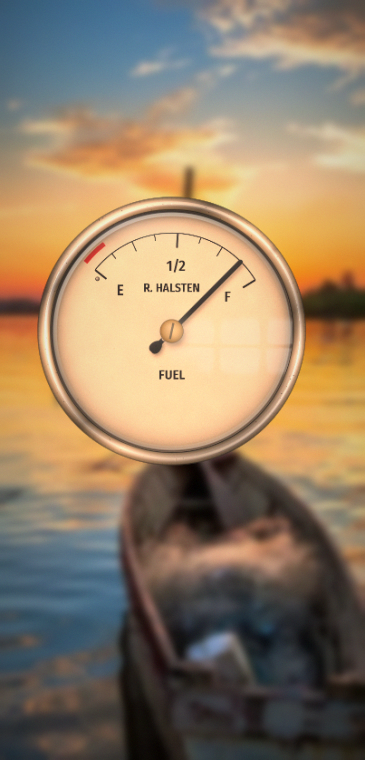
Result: {"value": 0.875}
